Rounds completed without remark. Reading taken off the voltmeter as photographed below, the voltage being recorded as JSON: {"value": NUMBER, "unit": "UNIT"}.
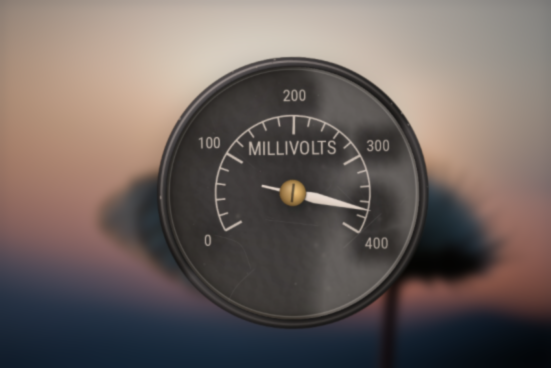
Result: {"value": 370, "unit": "mV"}
